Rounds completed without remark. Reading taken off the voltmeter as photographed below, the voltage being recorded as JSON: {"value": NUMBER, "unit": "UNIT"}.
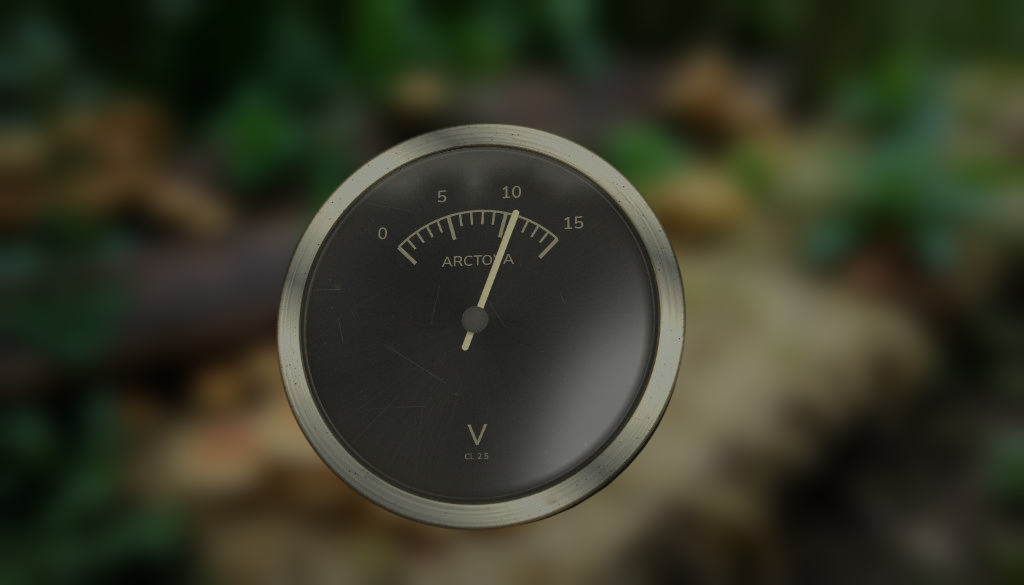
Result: {"value": 11, "unit": "V"}
